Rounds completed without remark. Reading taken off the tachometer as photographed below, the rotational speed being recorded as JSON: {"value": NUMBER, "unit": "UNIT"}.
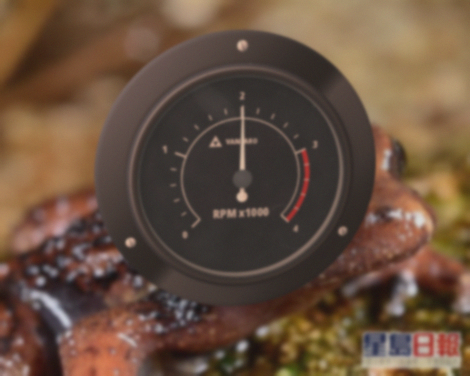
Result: {"value": 2000, "unit": "rpm"}
